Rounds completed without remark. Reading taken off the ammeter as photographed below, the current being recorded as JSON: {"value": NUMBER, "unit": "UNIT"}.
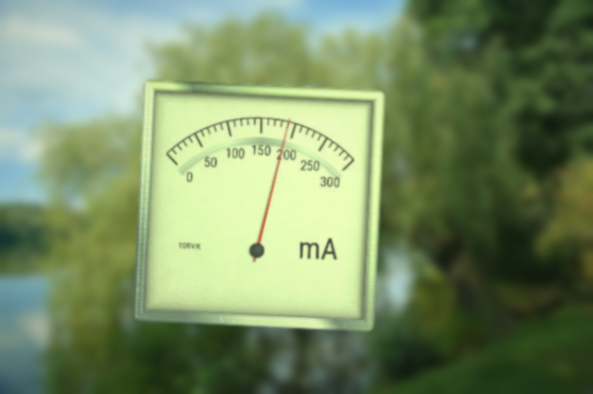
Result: {"value": 190, "unit": "mA"}
